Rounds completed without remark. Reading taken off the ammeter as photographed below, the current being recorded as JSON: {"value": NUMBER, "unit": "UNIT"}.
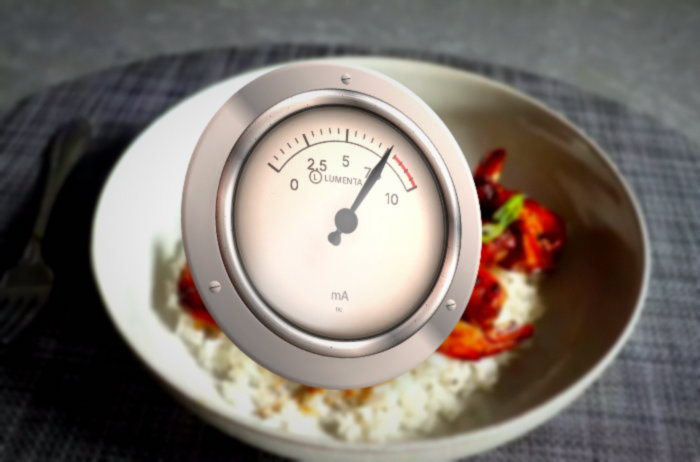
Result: {"value": 7.5, "unit": "mA"}
